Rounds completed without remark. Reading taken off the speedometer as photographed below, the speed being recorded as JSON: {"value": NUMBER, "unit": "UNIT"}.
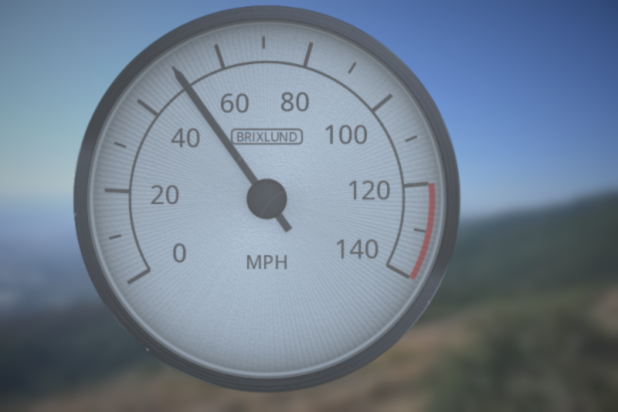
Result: {"value": 50, "unit": "mph"}
